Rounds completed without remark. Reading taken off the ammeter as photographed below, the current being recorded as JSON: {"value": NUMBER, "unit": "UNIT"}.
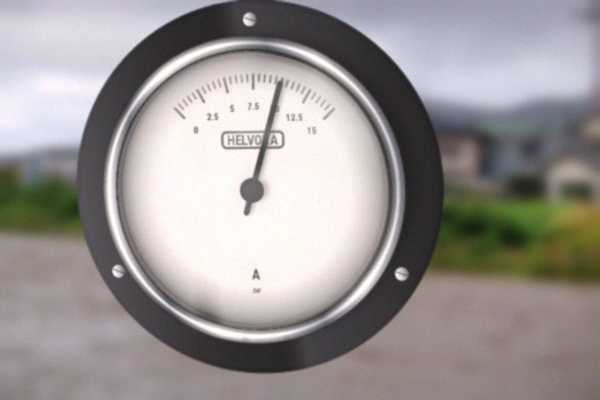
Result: {"value": 10, "unit": "A"}
